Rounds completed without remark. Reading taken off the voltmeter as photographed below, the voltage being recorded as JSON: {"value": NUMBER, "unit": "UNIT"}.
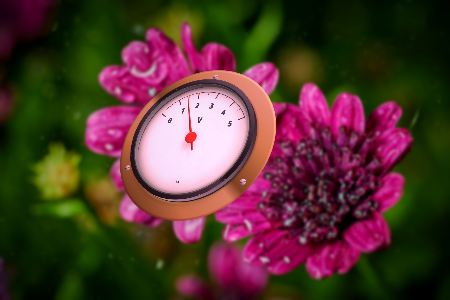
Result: {"value": 1.5, "unit": "V"}
